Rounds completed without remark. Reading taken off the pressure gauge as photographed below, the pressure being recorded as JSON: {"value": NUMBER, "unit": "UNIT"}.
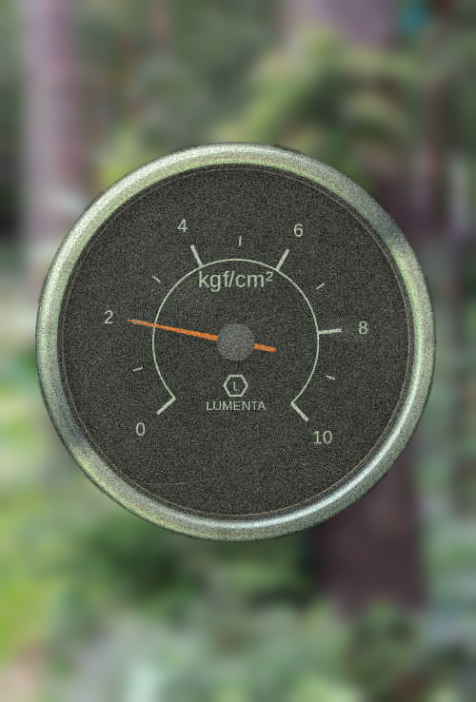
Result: {"value": 2, "unit": "kg/cm²"}
